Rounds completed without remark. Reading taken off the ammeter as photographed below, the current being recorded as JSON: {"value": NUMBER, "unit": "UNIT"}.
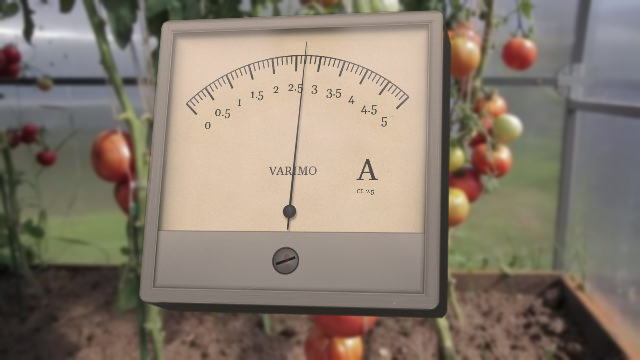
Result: {"value": 2.7, "unit": "A"}
